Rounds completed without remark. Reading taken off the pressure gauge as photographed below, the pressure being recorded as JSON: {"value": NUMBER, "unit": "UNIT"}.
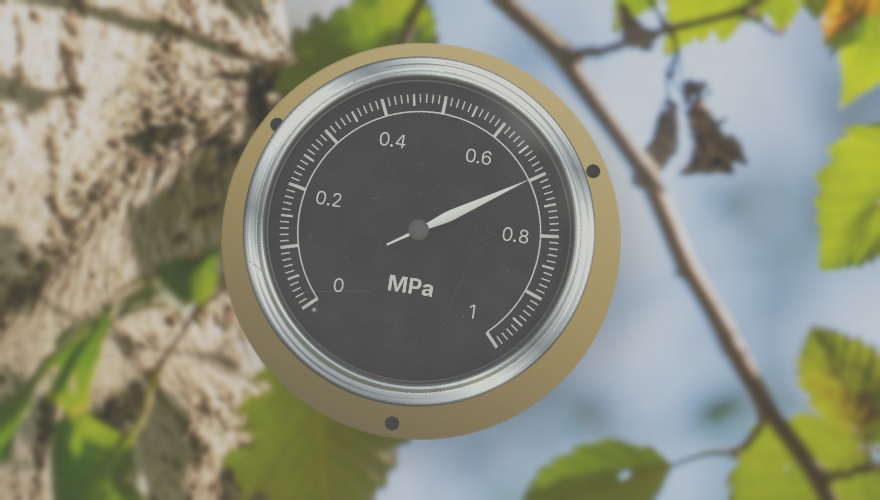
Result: {"value": 0.7, "unit": "MPa"}
